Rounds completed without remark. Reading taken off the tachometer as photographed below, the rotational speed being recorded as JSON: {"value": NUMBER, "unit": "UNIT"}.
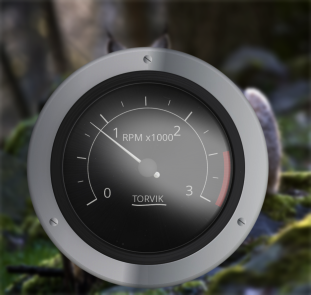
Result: {"value": 875, "unit": "rpm"}
